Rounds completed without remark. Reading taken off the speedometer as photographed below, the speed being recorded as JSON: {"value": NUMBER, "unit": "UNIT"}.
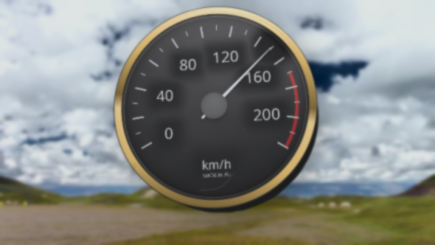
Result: {"value": 150, "unit": "km/h"}
